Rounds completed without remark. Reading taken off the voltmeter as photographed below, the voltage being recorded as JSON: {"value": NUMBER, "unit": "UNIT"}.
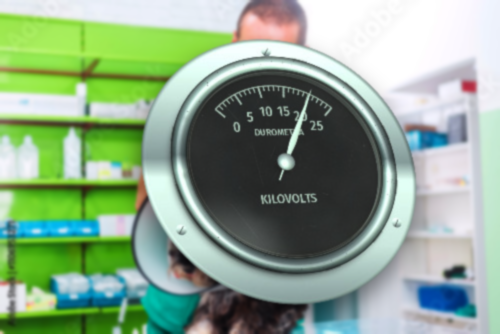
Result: {"value": 20, "unit": "kV"}
